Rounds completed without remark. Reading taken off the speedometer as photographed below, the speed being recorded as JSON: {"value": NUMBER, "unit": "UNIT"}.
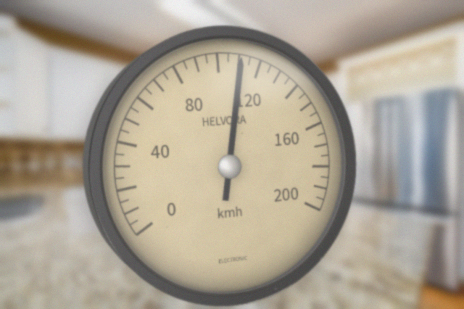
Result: {"value": 110, "unit": "km/h"}
